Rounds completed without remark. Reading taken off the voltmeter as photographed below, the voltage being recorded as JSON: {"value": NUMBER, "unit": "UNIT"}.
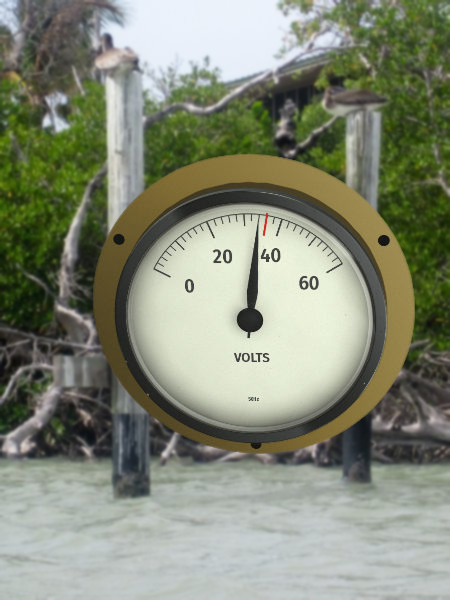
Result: {"value": 34, "unit": "V"}
